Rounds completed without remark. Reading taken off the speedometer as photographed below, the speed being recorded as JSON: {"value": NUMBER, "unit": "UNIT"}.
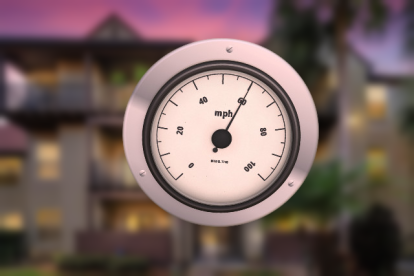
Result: {"value": 60, "unit": "mph"}
